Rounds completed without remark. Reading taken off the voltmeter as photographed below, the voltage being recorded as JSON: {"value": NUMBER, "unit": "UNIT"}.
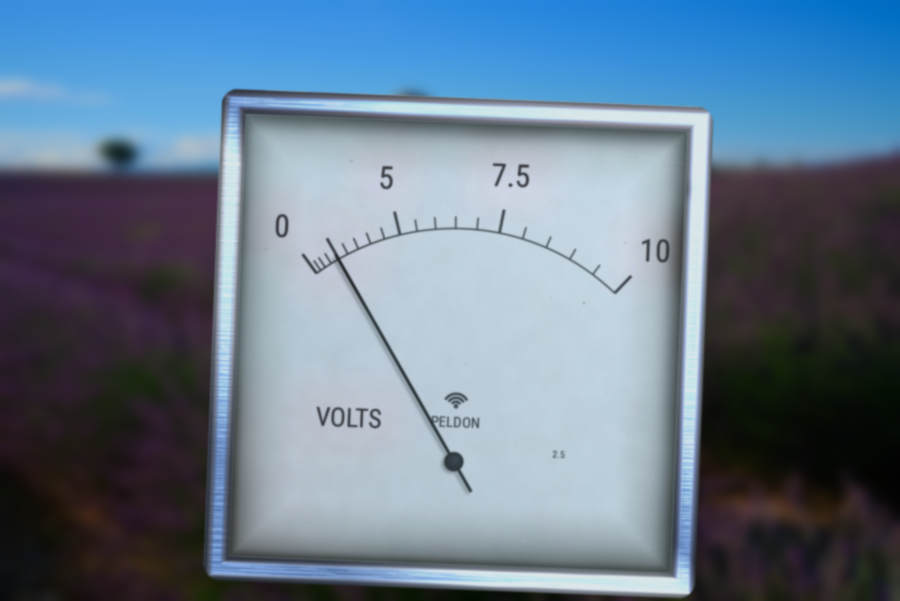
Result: {"value": 2.5, "unit": "V"}
